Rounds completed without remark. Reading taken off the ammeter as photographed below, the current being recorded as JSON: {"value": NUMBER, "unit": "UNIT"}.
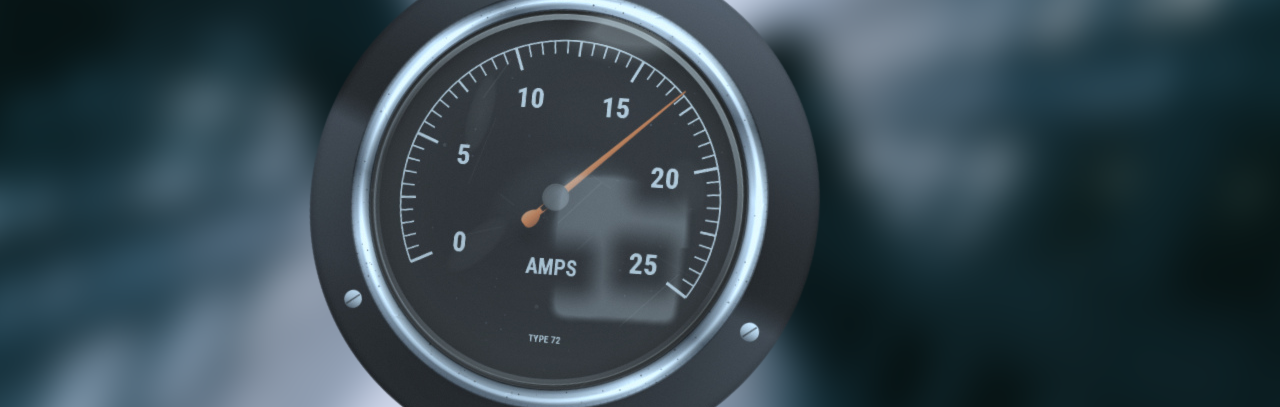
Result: {"value": 17, "unit": "A"}
